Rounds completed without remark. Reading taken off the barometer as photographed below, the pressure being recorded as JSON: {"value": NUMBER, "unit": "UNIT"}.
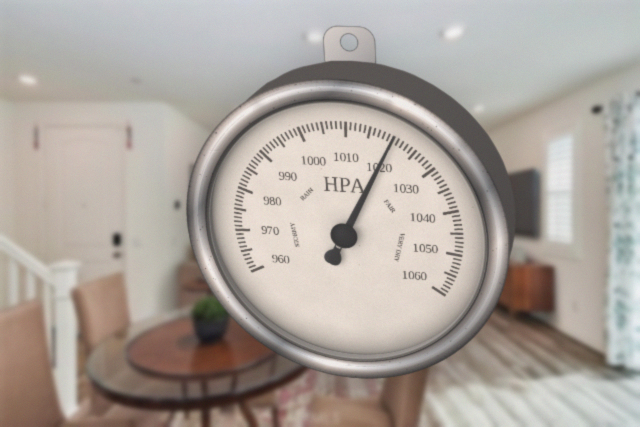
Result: {"value": 1020, "unit": "hPa"}
